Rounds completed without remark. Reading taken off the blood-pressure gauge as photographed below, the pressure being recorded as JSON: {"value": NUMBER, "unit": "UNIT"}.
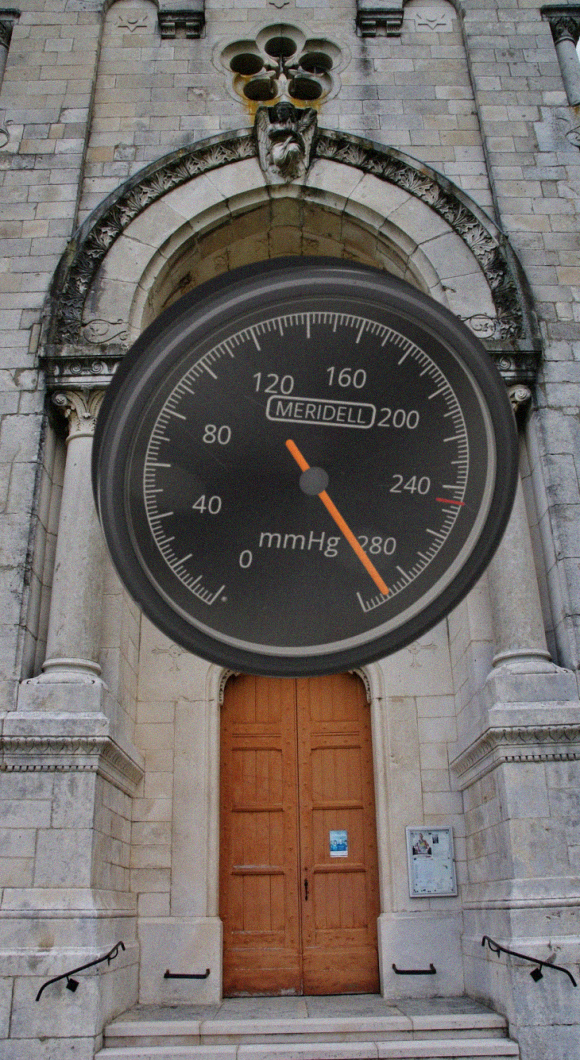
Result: {"value": 290, "unit": "mmHg"}
